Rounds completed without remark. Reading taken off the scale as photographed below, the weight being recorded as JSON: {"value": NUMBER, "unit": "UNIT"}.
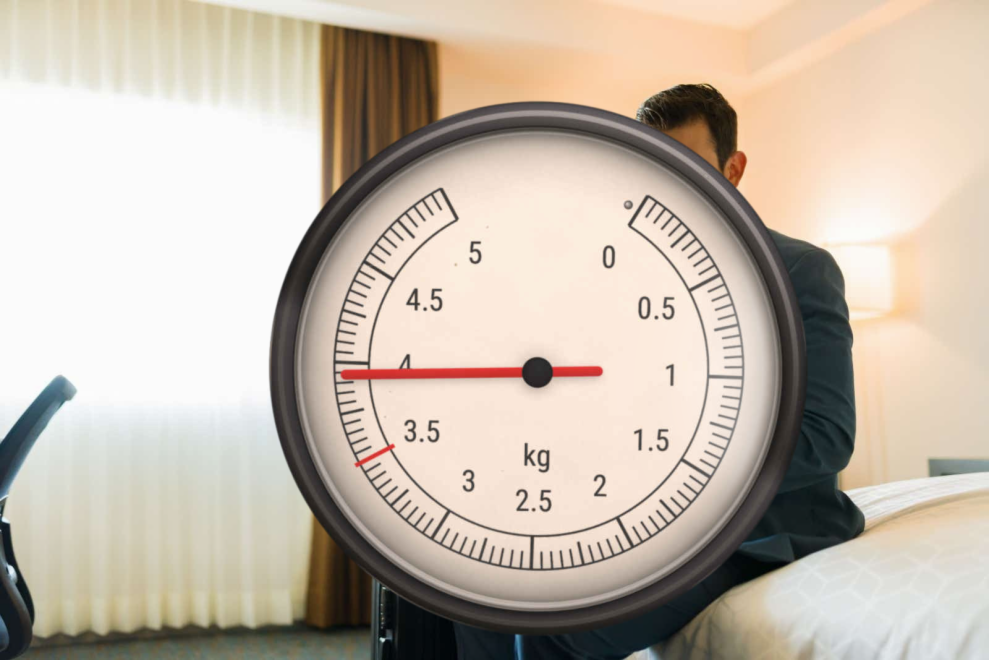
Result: {"value": 3.95, "unit": "kg"}
